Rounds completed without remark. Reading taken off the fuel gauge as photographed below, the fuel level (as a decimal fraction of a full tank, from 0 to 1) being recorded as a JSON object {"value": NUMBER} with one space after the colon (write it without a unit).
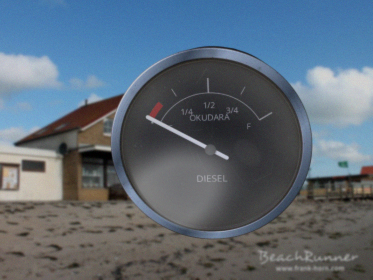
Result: {"value": 0}
